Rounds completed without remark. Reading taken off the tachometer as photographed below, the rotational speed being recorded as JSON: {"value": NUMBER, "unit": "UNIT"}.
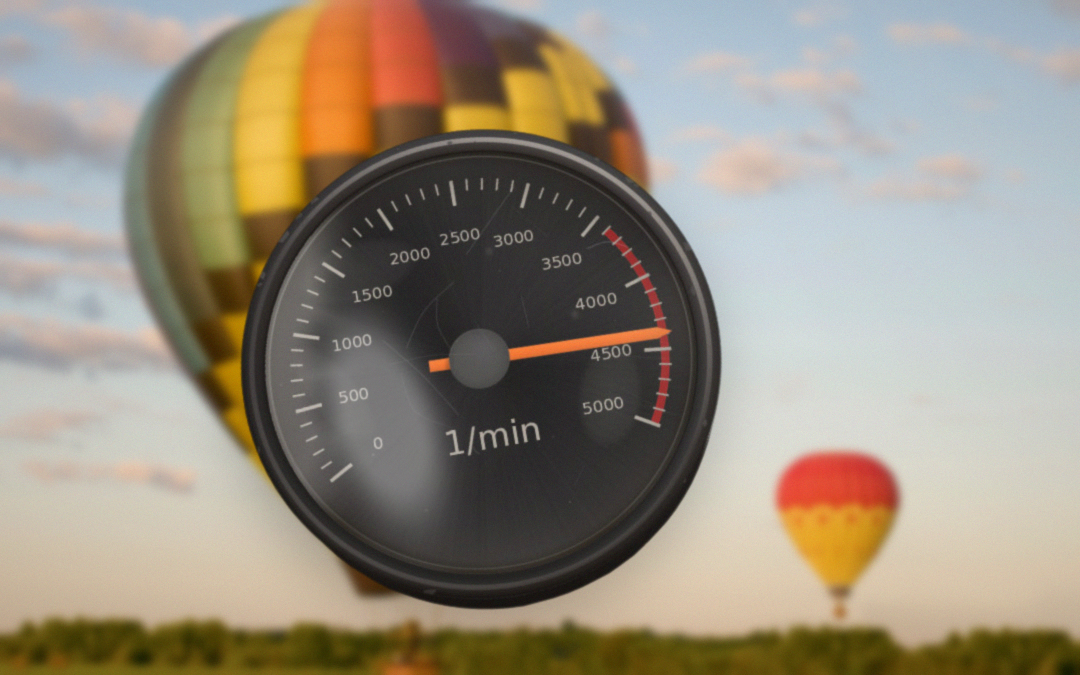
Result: {"value": 4400, "unit": "rpm"}
